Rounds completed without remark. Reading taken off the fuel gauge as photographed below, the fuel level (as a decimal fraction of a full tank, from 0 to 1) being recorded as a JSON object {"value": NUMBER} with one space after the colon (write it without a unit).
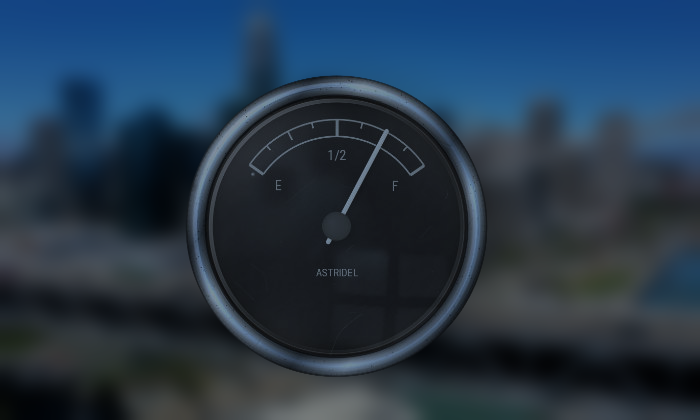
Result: {"value": 0.75}
